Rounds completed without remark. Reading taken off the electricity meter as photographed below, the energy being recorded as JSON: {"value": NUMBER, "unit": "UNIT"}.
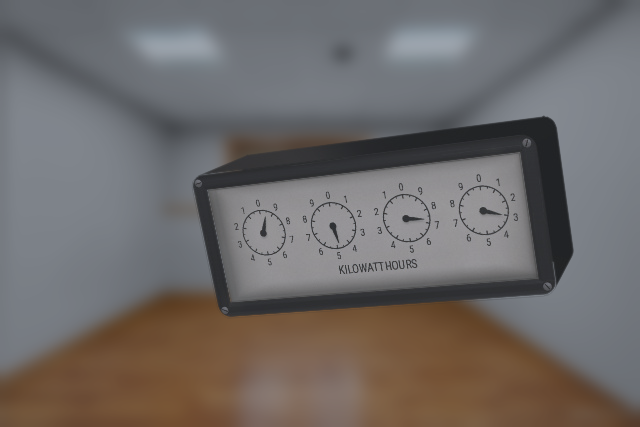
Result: {"value": 9473, "unit": "kWh"}
